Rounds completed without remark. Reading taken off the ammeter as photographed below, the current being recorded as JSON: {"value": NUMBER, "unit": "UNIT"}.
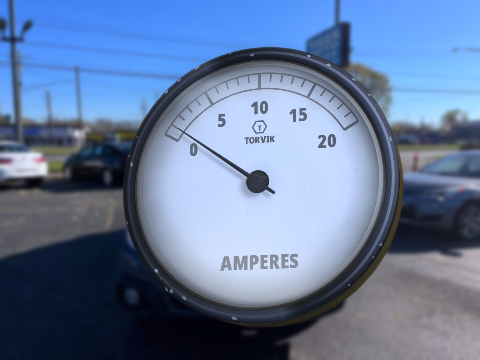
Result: {"value": 1, "unit": "A"}
